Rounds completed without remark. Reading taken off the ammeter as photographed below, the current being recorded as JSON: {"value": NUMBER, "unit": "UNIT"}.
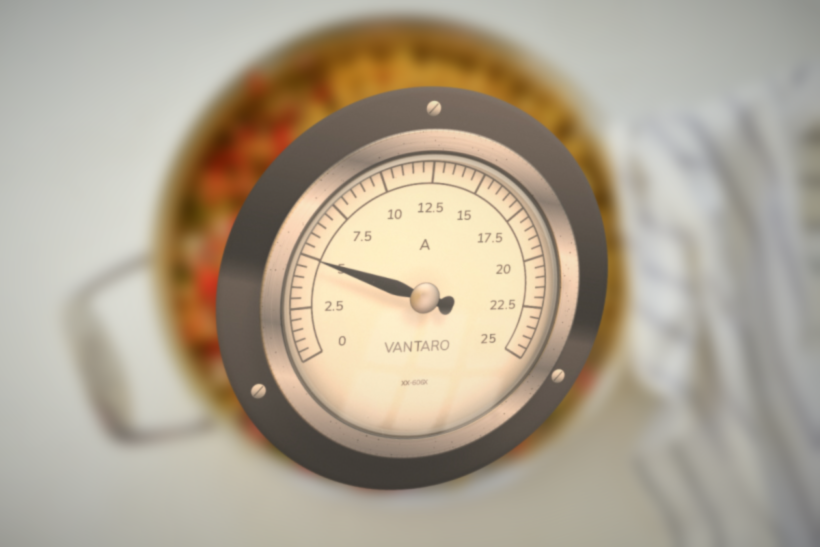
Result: {"value": 5, "unit": "A"}
